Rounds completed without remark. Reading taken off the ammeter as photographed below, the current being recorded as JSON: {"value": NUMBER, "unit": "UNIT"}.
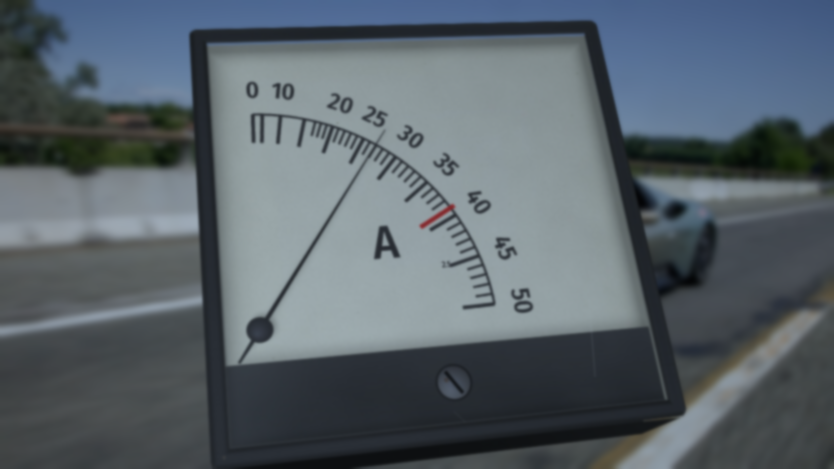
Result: {"value": 27, "unit": "A"}
